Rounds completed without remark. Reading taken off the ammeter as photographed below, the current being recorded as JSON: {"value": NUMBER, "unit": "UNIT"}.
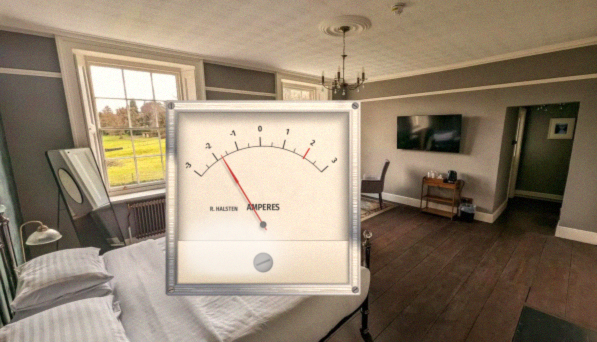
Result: {"value": -1.75, "unit": "A"}
